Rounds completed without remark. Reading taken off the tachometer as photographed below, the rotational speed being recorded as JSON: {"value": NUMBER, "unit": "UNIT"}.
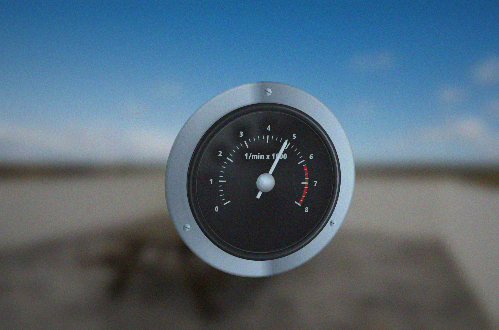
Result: {"value": 4800, "unit": "rpm"}
